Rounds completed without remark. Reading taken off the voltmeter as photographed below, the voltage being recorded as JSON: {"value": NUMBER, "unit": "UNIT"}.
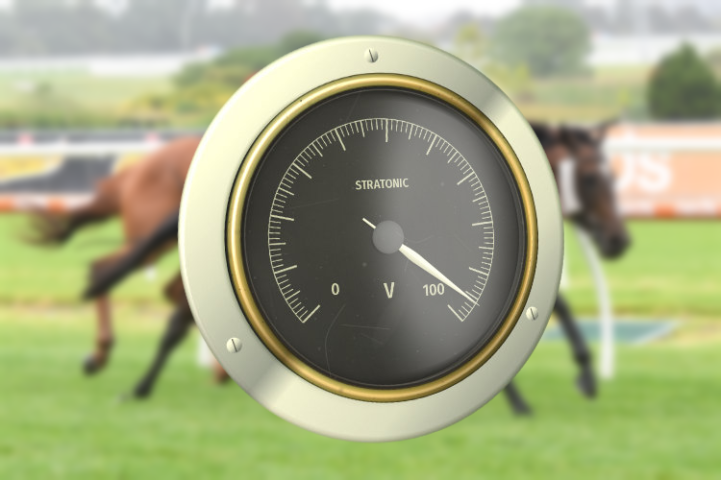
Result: {"value": 96, "unit": "V"}
